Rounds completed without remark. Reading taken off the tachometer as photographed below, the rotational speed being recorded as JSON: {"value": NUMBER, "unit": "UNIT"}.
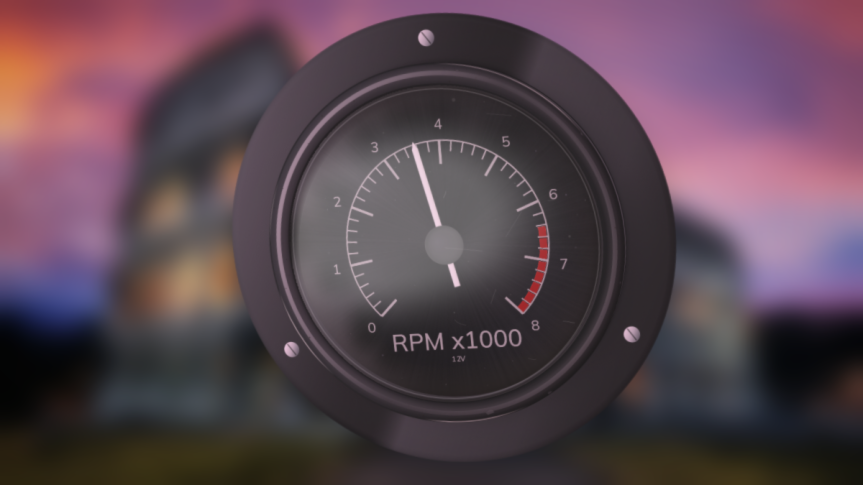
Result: {"value": 3600, "unit": "rpm"}
